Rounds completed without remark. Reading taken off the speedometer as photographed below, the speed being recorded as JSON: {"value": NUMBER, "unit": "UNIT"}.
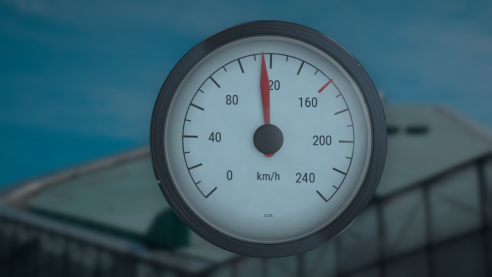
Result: {"value": 115, "unit": "km/h"}
